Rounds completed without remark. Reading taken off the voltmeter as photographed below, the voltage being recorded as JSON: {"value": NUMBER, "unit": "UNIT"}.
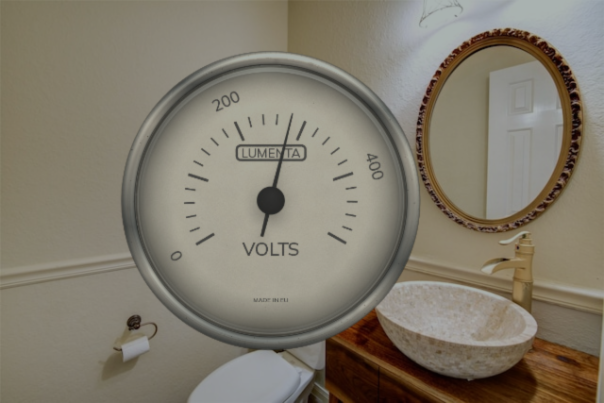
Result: {"value": 280, "unit": "V"}
